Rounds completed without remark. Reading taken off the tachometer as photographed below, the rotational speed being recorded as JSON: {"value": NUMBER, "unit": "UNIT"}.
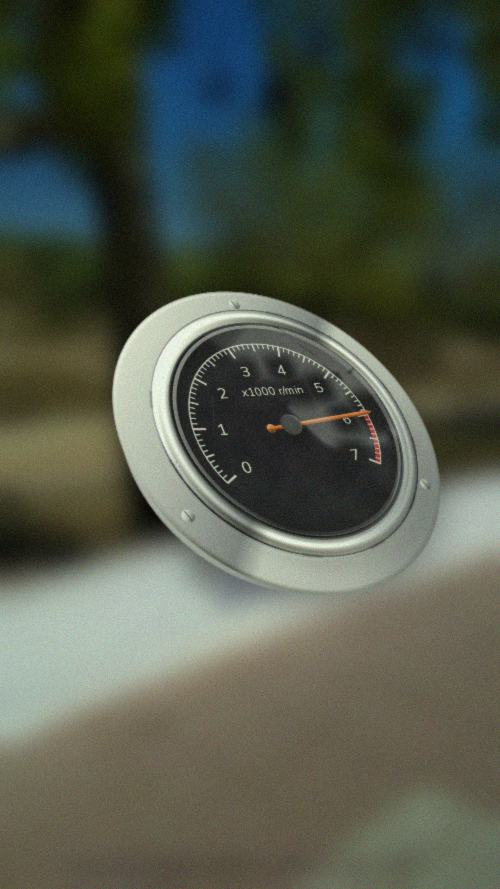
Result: {"value": 6000, "unit": "rpm"}
